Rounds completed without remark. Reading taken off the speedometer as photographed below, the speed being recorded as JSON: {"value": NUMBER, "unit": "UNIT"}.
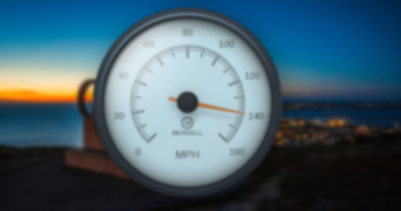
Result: {"value": 140, "unit": "mph"}
